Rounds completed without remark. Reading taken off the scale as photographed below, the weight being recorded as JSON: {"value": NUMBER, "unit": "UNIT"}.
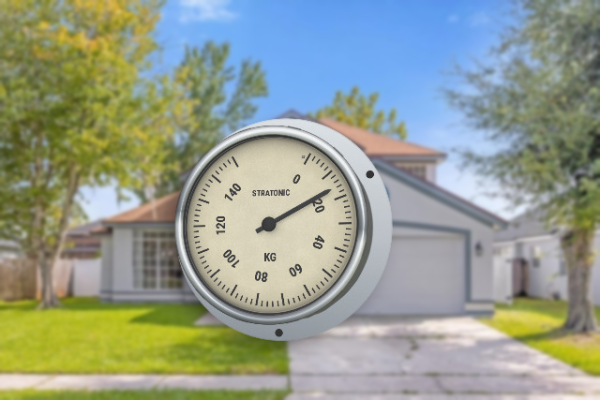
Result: {"value": 16, "unit": "kg"}
